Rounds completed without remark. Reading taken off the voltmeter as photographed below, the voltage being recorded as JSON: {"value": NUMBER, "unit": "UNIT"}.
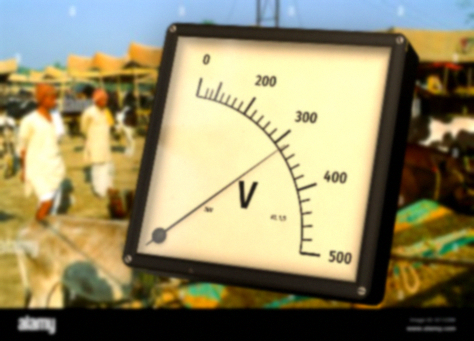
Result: {"value": 320, "unit": "V"}
